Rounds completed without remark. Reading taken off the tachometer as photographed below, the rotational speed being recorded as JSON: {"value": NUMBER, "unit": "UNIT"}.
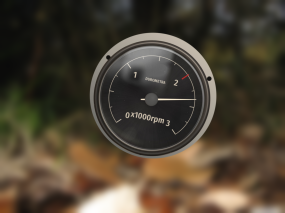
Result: {"value": 2375, "unit": "rpm"}
